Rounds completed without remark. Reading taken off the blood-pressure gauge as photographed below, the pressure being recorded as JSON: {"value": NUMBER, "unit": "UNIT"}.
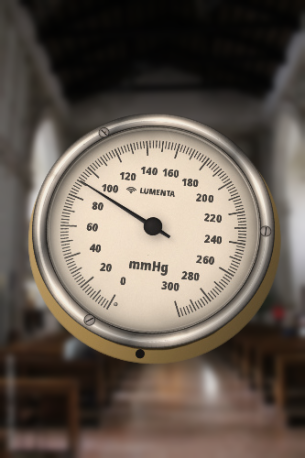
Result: {"value": 90, "unit": "mmHg"}
